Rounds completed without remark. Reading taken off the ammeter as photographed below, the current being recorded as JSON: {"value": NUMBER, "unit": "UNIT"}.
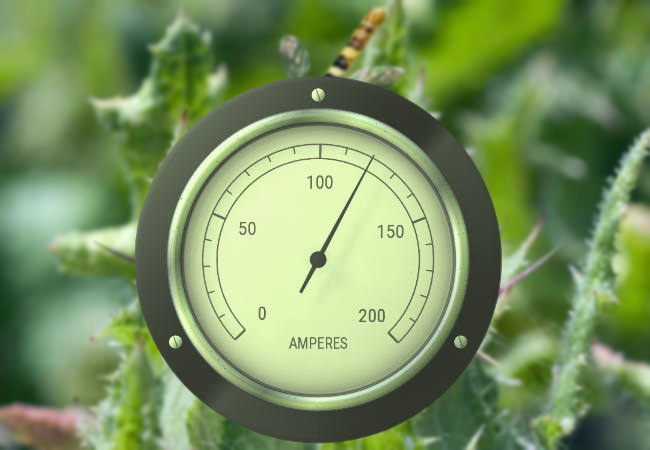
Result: {"value": 120, "unit": "A"}
